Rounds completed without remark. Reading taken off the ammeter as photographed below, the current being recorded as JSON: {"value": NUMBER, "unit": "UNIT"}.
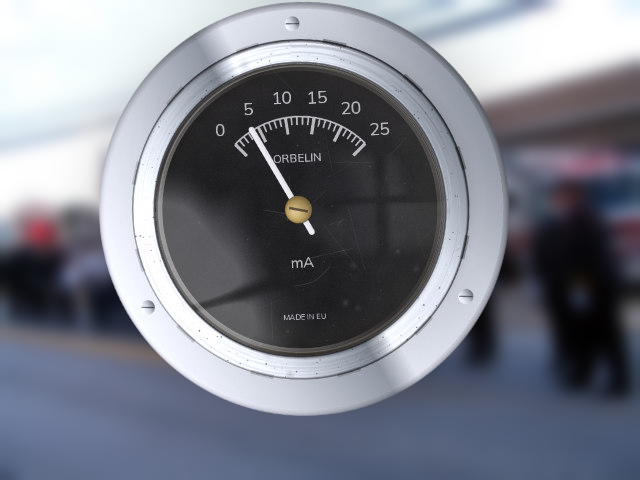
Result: {"value": 4, "unit": "mA"}
